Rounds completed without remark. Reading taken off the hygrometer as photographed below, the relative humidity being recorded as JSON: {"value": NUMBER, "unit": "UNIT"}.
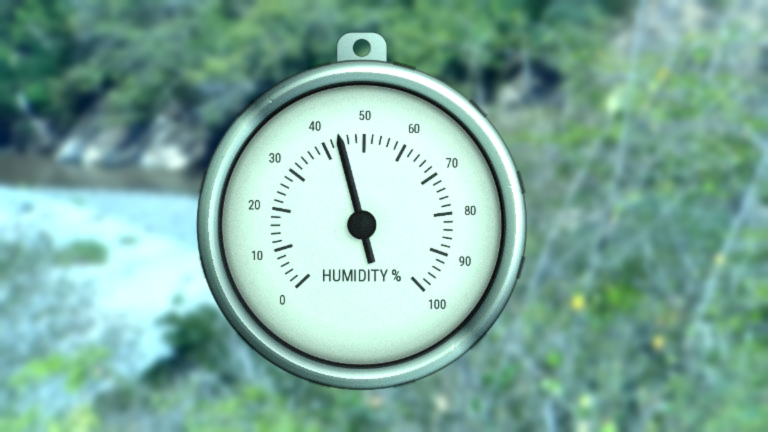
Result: {"value": 44, "unit": "%"}
